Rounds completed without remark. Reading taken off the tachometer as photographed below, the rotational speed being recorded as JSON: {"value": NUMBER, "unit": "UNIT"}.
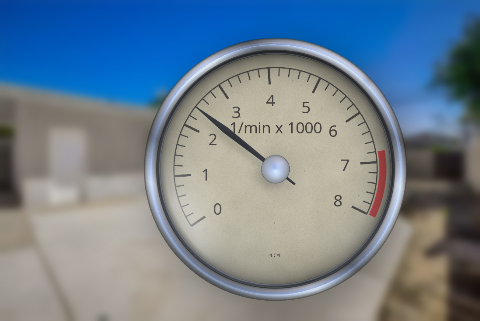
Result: {"value": 2400, "unit": "rpm"}
